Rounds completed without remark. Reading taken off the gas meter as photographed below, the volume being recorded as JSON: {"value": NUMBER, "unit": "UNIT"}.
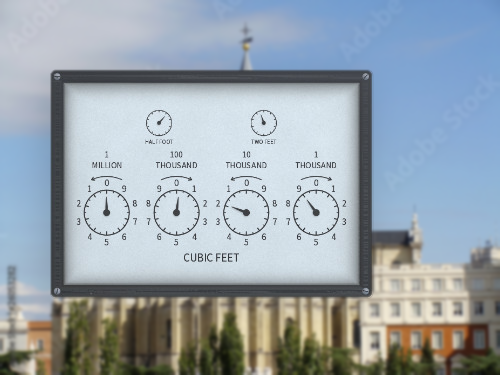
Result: {"value": 1900, "unit": "ft³"}
